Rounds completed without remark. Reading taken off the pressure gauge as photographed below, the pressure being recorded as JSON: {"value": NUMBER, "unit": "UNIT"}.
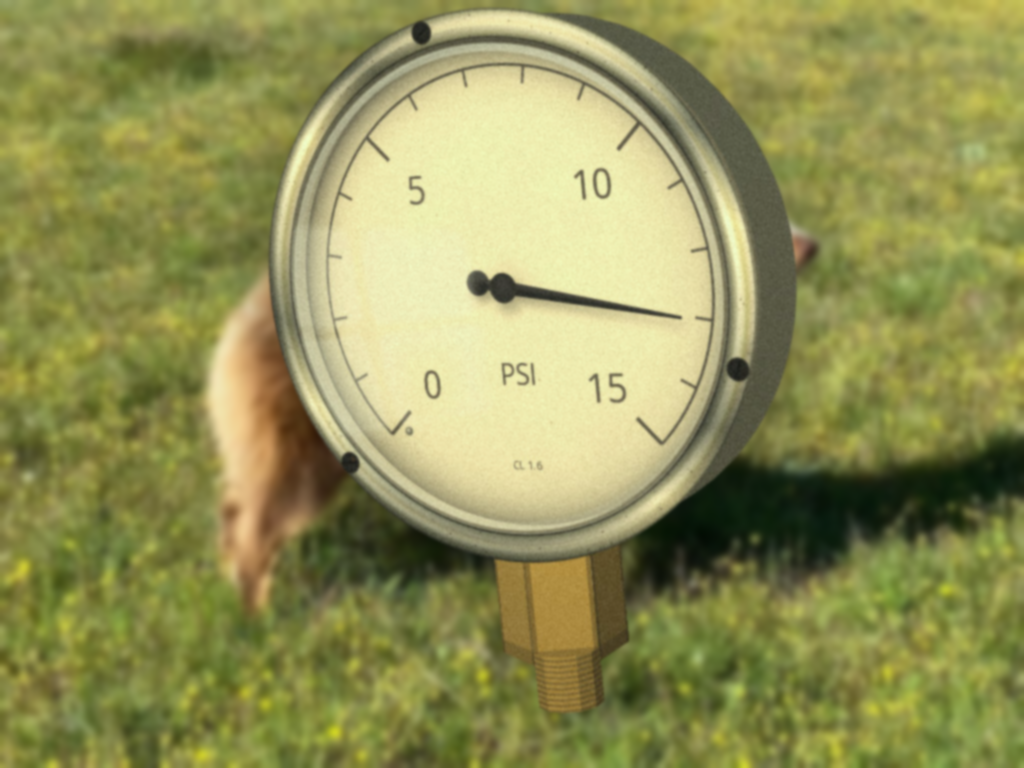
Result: {"value": 13, "unit": "psi"}
